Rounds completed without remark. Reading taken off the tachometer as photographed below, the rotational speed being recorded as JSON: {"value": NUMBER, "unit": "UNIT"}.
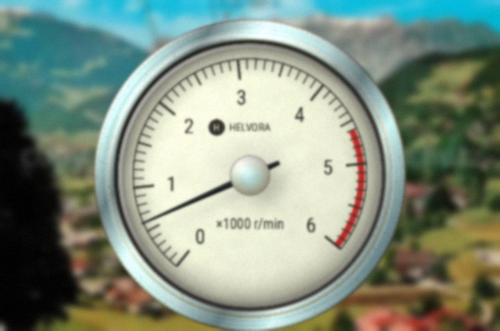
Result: {"value": 600, "unit": "rpm"}
